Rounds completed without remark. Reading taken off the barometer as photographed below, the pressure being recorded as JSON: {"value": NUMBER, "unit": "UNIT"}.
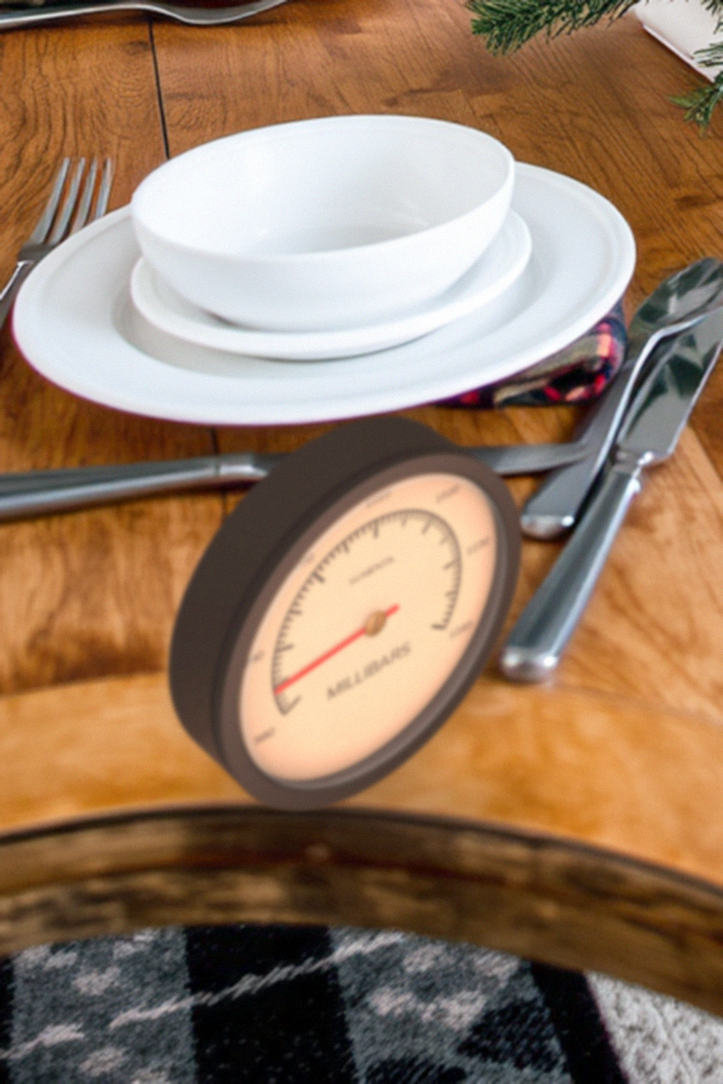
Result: {"value": 985, "unit": "mbar"}
